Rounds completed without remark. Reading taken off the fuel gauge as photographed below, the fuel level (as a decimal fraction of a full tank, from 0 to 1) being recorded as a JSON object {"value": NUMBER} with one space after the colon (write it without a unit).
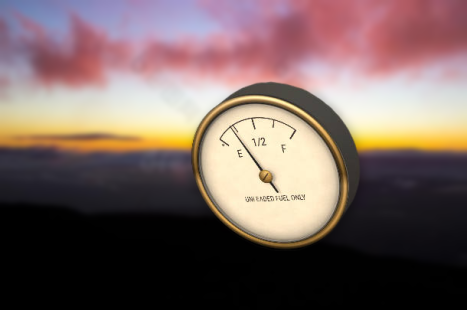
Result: {"value": 0.25}
